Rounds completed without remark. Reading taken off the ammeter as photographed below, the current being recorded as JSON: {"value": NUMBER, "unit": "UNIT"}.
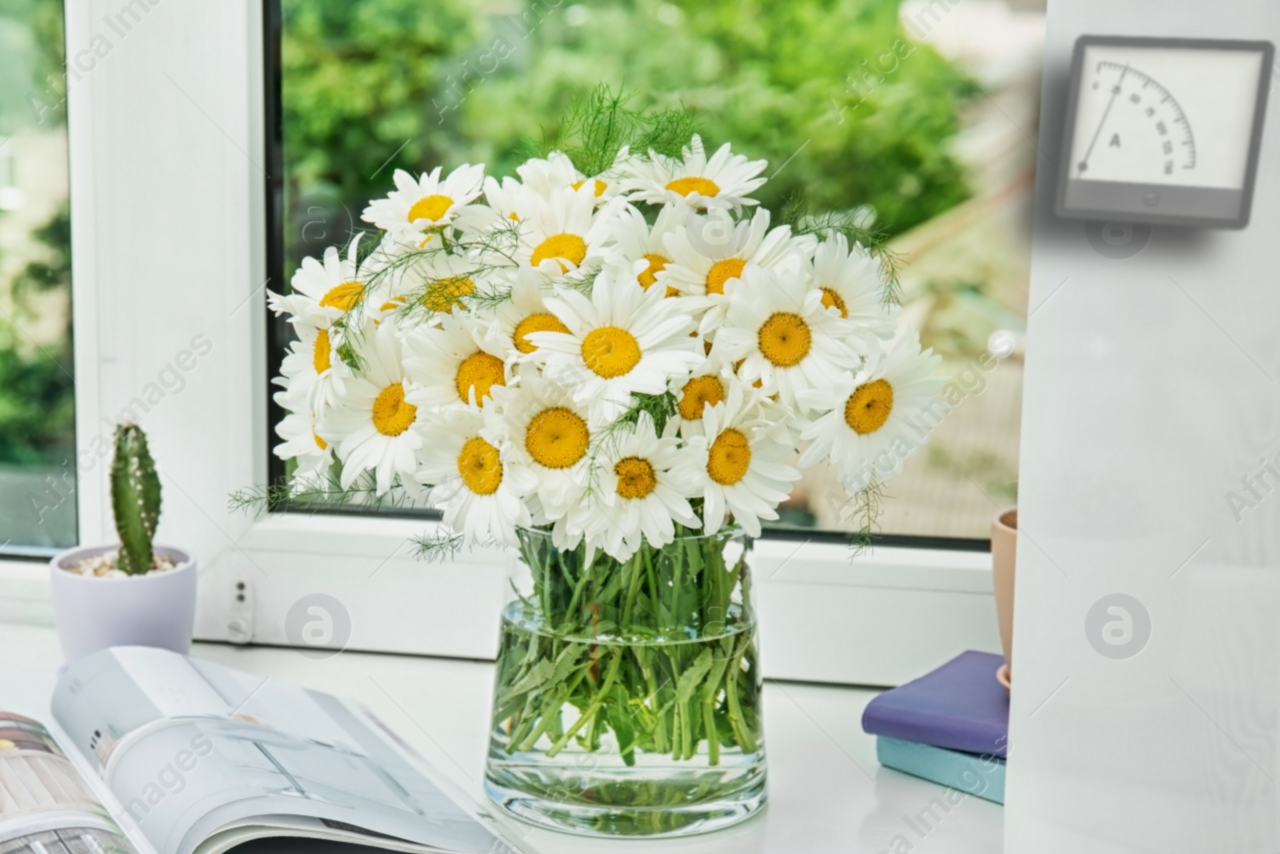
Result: {"value": 25, "unit": "A"}
